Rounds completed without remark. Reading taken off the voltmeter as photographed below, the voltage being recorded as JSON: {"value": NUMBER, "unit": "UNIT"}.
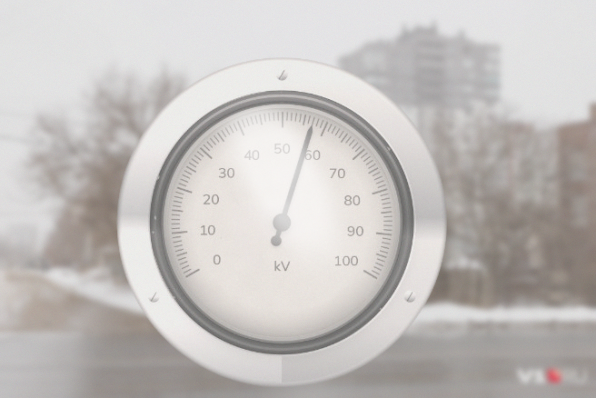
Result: {"value": 57, "unit": "kV"}
